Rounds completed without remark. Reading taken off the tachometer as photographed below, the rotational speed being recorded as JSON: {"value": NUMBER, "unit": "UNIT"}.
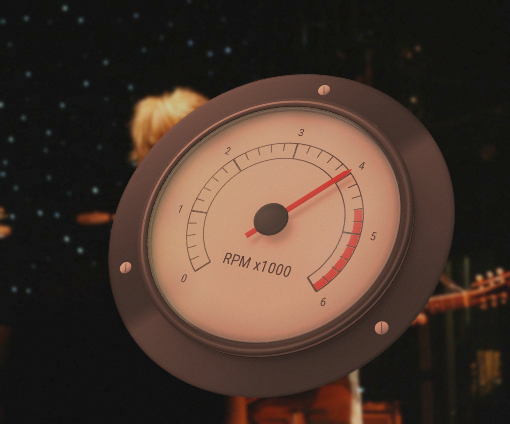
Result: {"value": 4000, "unit": "rpm"}
